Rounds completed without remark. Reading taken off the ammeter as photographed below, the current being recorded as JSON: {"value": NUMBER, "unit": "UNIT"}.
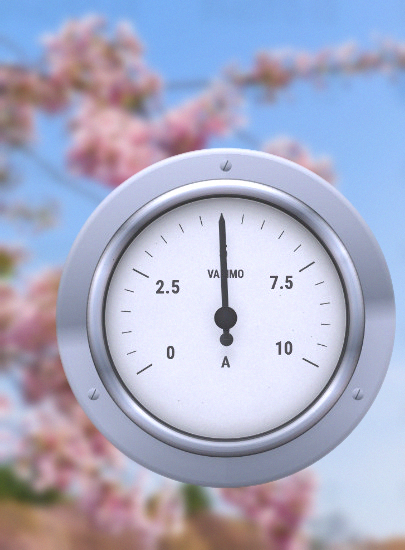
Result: {"value": 5, "unit": "A"}
